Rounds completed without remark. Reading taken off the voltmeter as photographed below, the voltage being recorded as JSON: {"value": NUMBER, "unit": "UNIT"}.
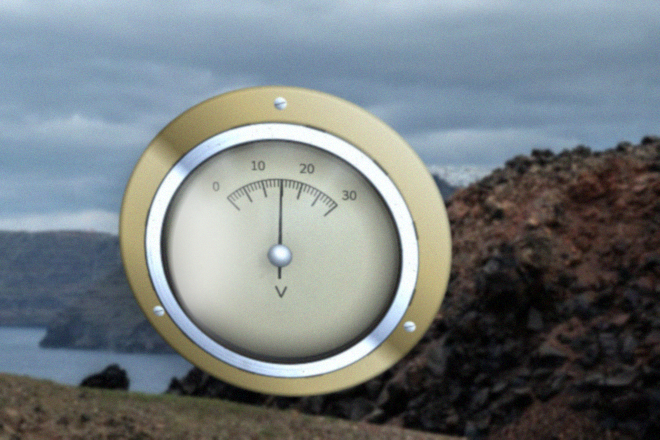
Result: {"value": 15, "unit": "V"}
